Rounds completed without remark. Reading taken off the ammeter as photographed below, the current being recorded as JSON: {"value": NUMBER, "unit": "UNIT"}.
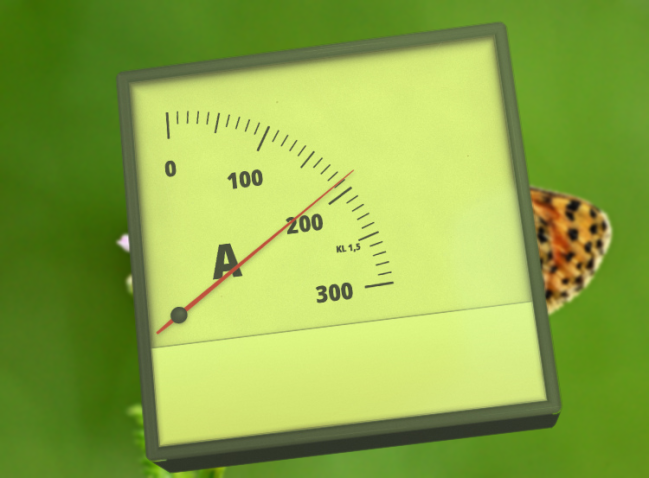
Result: {"value": 190, "unit": "A"}
